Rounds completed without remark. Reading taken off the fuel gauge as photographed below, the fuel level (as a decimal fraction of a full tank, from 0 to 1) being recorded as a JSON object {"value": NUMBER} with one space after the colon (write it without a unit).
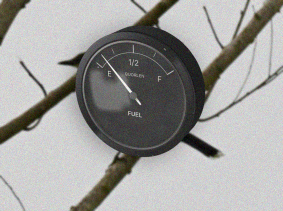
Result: {"value": 0.125}
